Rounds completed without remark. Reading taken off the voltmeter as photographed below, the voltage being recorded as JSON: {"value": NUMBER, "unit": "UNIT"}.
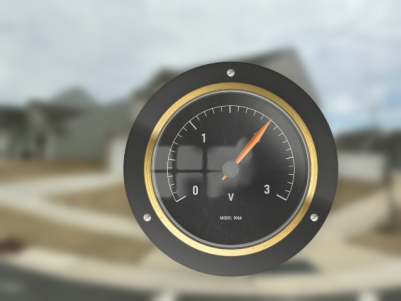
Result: {"value": 2, "unit": "V"}
